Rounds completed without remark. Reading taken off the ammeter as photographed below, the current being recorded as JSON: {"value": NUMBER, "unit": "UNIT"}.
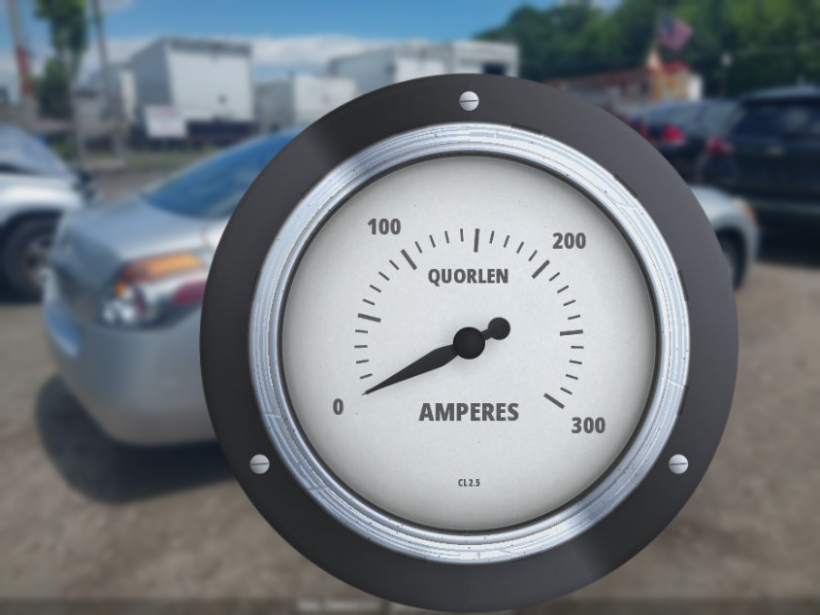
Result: {"value": 0, "unit": "A"}
